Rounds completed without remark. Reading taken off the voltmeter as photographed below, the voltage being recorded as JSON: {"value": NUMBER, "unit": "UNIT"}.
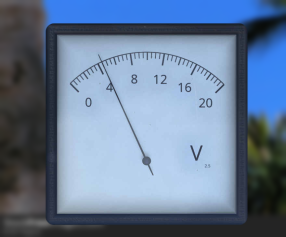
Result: {"value": 4.5, "unit": "V"}
